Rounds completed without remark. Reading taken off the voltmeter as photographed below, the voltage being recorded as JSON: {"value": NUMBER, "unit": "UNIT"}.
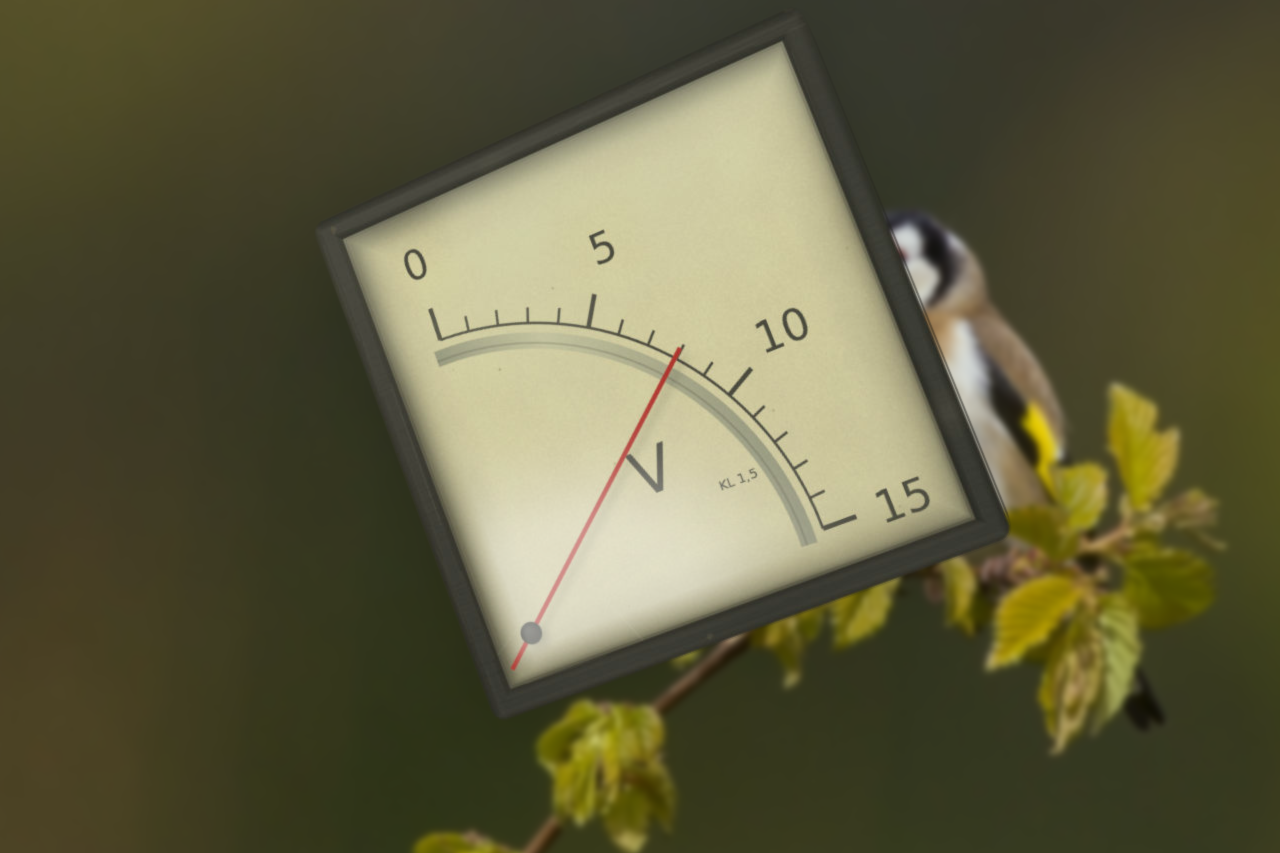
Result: {"value": 8, "unit": "V"}
